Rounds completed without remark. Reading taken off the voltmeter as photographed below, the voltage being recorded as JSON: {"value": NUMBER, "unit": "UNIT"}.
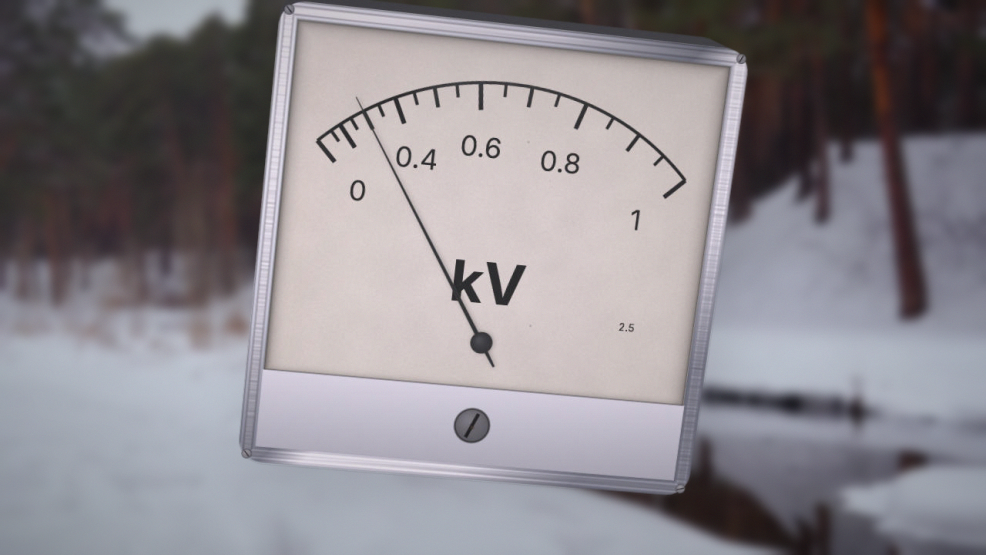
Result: {"value": 0.3, "unit": "kV"}
